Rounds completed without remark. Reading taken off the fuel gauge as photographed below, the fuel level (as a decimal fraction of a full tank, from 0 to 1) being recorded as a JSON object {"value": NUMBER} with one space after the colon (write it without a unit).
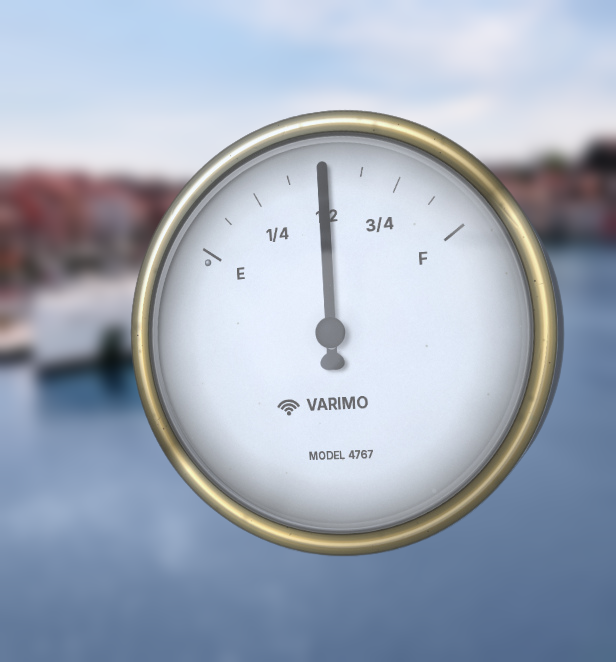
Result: {"value": 0.5}
